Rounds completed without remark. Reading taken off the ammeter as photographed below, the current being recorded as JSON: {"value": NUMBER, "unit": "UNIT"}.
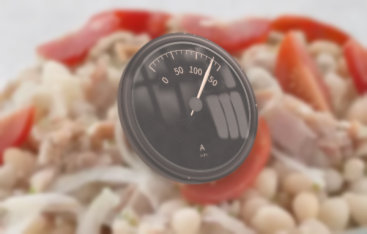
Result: {"value": 130, "unit": "A"}
